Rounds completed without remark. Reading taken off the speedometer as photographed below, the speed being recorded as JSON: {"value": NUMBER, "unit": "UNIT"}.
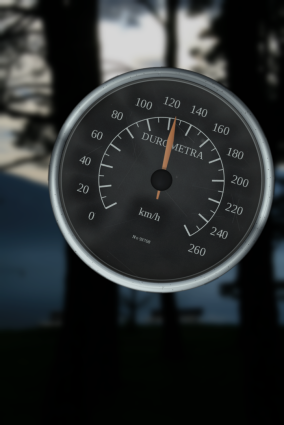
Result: {"value": 125, "unit": "km/h"}
